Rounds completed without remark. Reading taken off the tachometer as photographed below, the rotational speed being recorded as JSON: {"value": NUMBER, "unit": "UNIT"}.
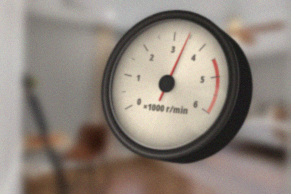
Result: {"value": 3500, "unit": "rpm"}
